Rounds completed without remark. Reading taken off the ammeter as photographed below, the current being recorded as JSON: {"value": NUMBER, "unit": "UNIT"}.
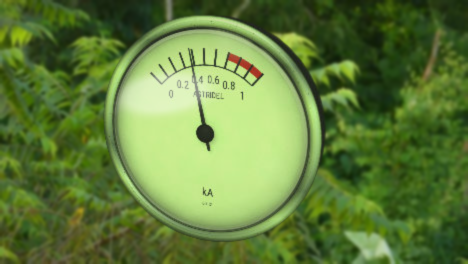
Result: {"value": 0.4, "unit": "kA"}
